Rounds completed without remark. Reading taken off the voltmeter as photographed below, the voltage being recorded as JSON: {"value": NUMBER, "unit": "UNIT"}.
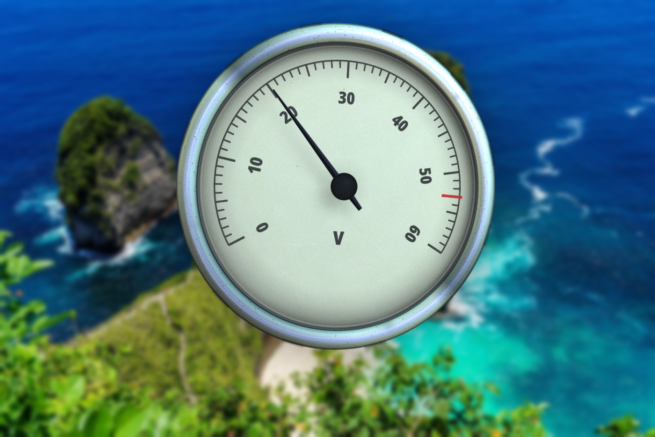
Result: {"value": 20, "unit": "V"}
